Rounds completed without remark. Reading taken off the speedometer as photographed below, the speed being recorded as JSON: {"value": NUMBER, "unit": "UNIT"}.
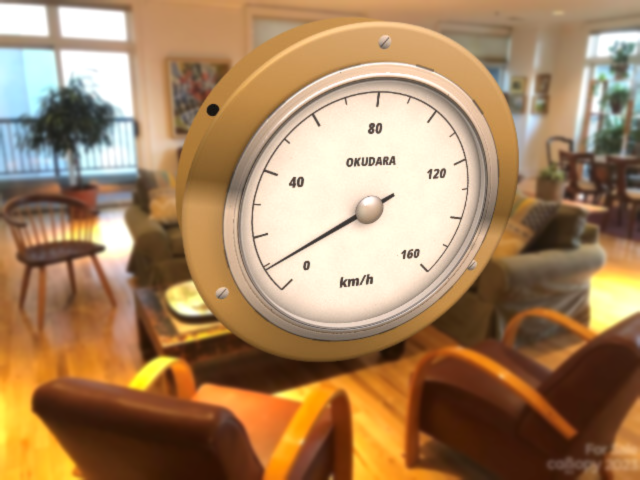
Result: {"value": 10, "unit": "km/h"}
